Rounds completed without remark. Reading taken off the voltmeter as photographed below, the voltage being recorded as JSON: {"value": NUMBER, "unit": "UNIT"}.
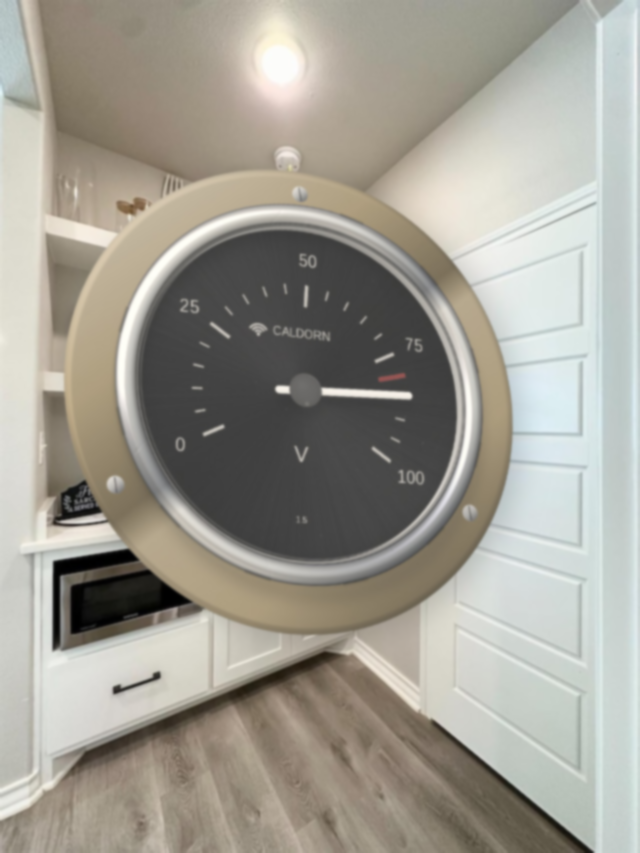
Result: {"value": 85, "unit": "V"}
